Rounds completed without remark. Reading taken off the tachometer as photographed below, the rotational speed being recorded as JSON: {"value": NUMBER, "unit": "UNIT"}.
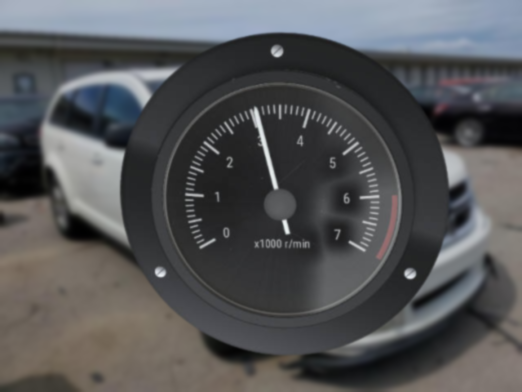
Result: {"value": 3100, "unit": "rpm"}
